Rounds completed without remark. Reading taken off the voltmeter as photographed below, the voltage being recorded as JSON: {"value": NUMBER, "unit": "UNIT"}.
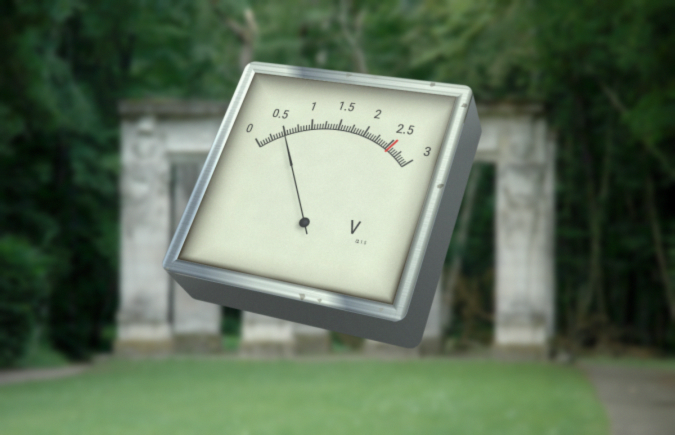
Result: {"value": 0.5, "unit": "V"}
